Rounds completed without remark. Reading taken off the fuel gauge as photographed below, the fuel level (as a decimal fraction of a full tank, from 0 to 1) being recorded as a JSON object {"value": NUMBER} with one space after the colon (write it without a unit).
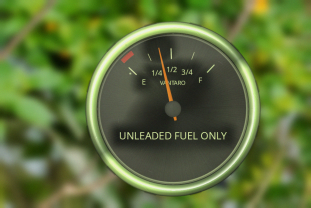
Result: {"value": 0.375}
